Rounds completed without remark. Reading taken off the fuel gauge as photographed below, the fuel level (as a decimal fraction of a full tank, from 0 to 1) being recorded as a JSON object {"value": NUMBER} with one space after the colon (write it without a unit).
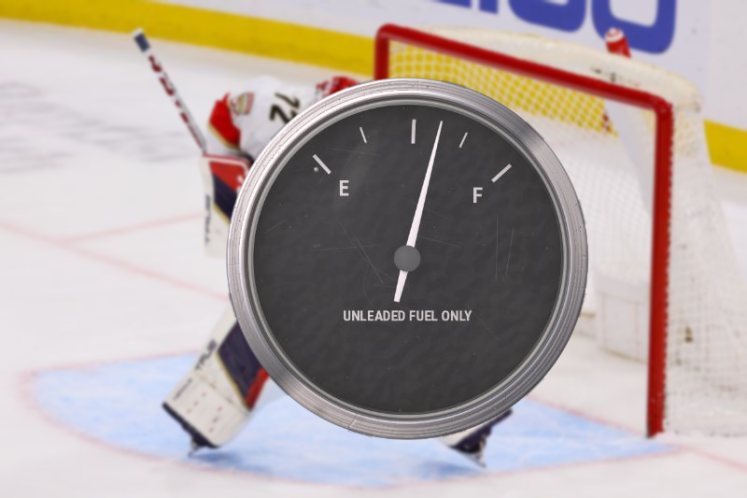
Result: {"value": 0.625}
